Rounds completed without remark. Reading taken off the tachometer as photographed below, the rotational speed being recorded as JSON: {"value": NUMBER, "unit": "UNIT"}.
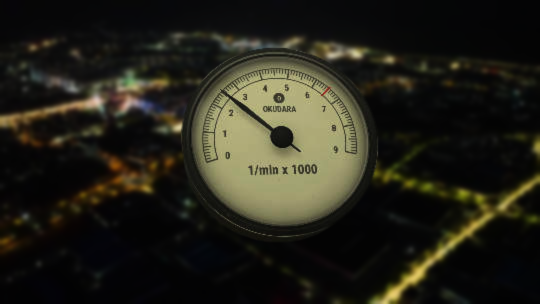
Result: {"value": 2500, "unit": "rpm"}
